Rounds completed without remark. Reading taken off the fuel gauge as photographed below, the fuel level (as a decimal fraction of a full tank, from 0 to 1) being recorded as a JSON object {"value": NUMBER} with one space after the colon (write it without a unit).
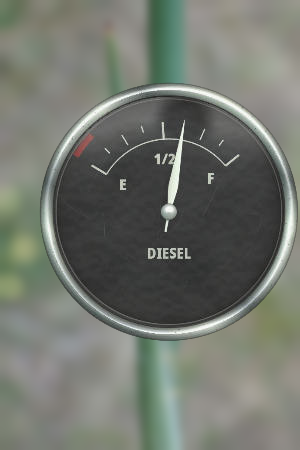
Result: {"value": 0.625}
